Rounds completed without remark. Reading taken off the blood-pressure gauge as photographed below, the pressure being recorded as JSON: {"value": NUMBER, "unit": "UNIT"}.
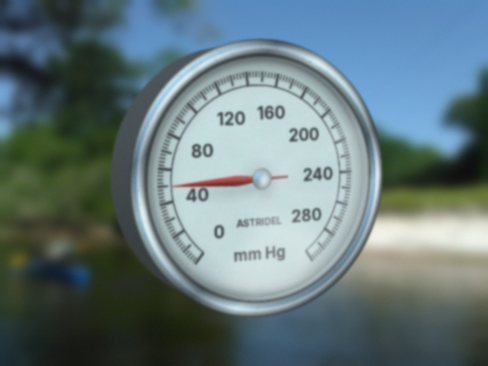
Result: {"value": 50, "unit": "mmHg"}
